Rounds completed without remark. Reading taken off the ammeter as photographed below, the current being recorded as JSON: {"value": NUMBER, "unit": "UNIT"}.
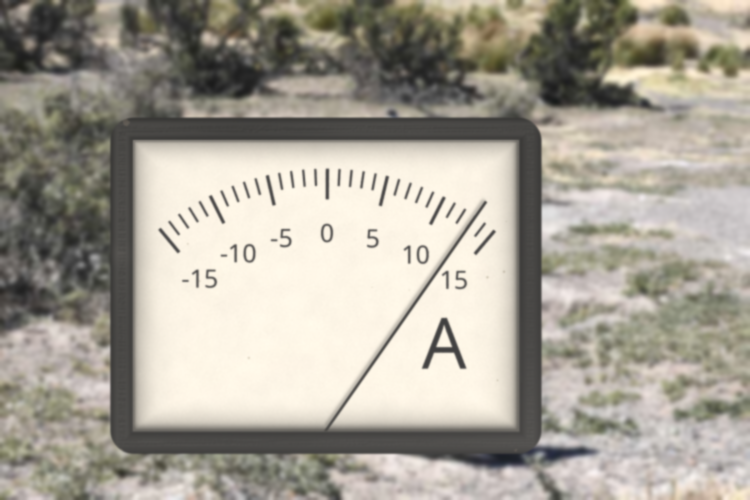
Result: {"value": 13, "unit": "A"}
